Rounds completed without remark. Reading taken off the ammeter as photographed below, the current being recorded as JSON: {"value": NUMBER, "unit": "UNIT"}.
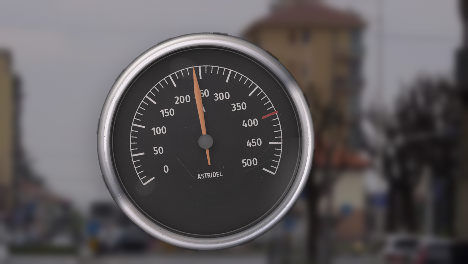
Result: {"value": 240, "unit": "A"}
